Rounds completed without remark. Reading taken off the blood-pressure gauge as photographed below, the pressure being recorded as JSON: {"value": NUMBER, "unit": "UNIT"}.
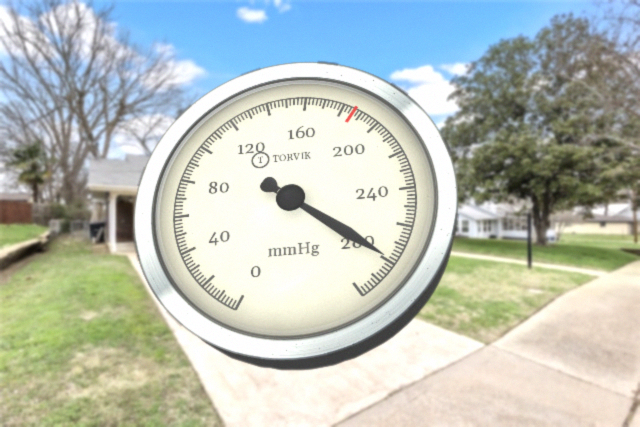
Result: {"value": 280, "unit": "mmHg"}
